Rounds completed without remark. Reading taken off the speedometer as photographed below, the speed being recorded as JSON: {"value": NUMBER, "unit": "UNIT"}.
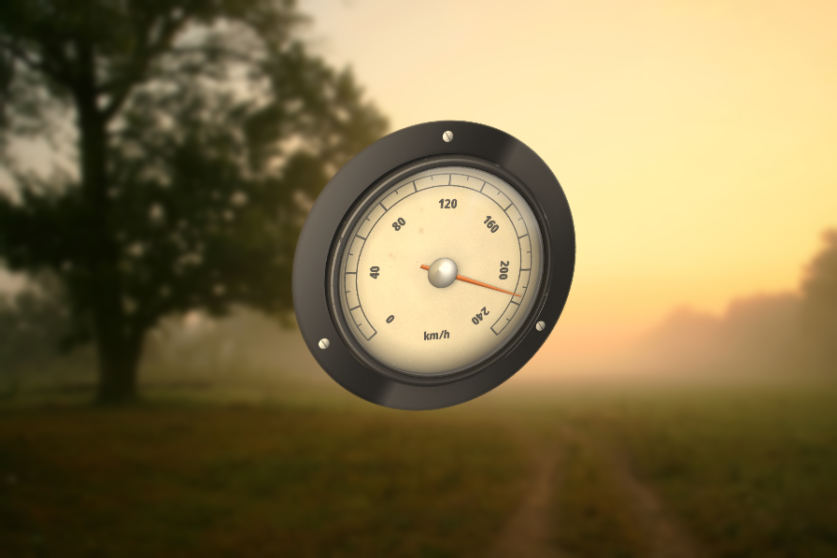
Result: {"value": 215, "unit": "km/h"}
